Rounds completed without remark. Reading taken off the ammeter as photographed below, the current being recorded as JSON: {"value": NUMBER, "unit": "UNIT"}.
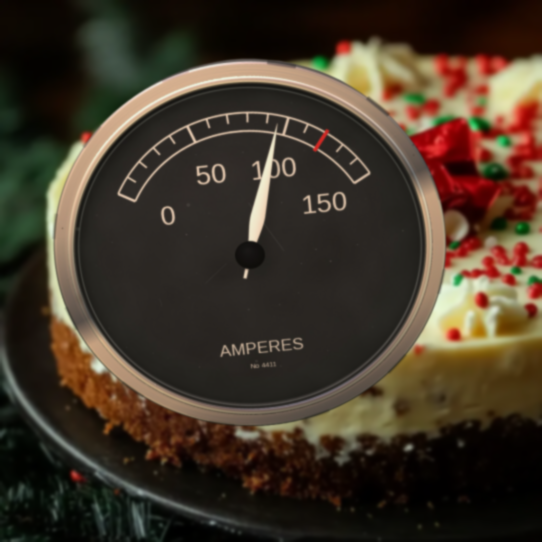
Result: {"value": 95, "unit": "A"}
